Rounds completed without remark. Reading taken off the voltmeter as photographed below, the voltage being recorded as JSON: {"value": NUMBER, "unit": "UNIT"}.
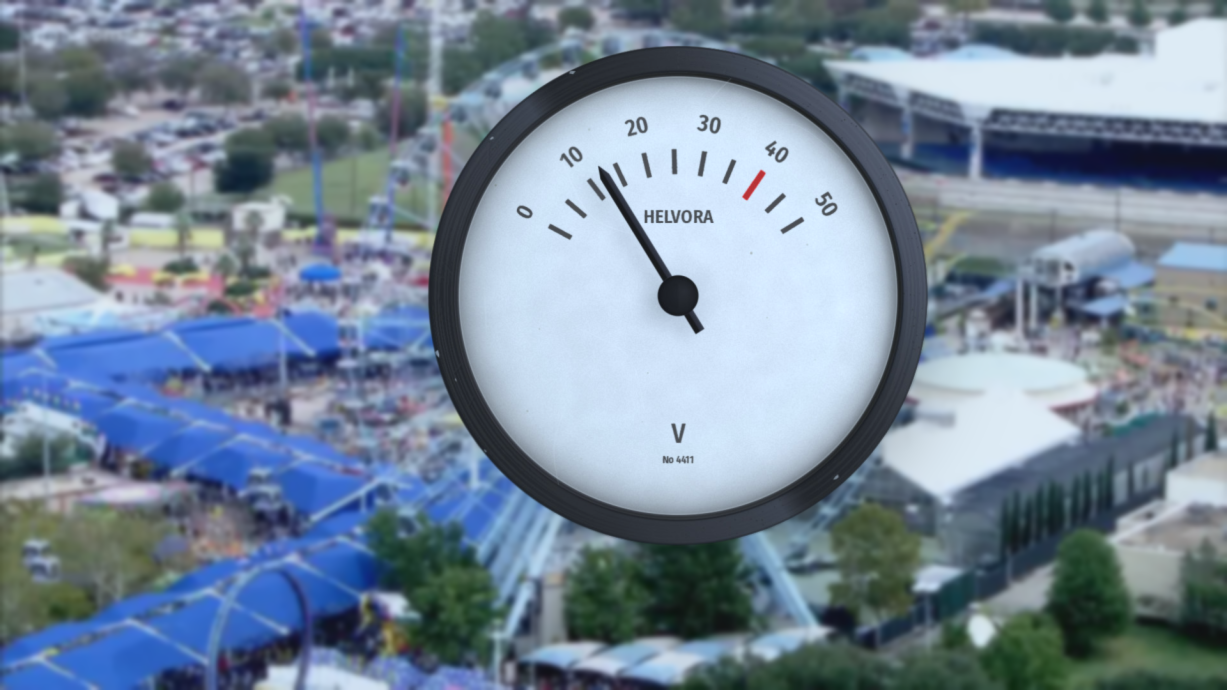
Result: {"value": 12.5, "unit": "V"}
